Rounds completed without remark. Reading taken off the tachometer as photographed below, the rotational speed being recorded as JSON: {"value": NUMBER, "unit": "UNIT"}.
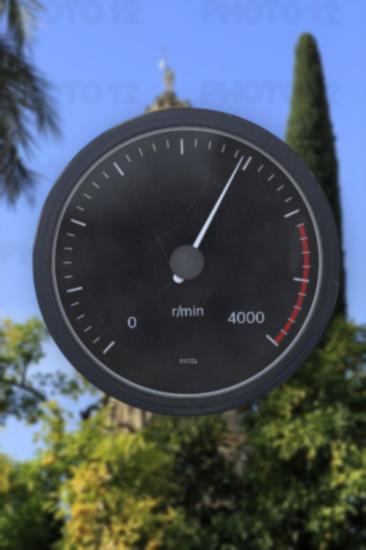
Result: {"value": 2450, "unit": "rpm"}
